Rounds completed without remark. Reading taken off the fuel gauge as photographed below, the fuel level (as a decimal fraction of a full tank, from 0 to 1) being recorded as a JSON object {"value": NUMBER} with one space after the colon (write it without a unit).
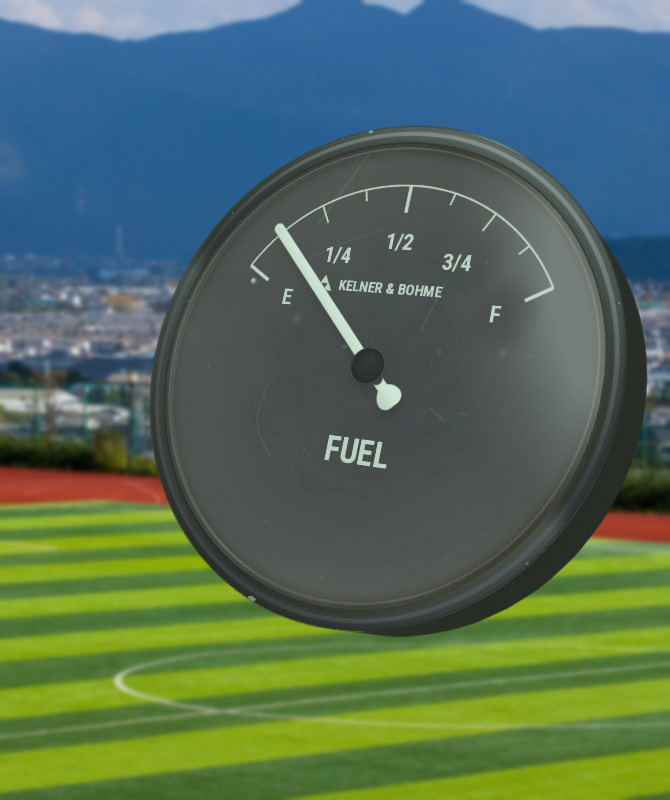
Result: {"value": 0.125}
